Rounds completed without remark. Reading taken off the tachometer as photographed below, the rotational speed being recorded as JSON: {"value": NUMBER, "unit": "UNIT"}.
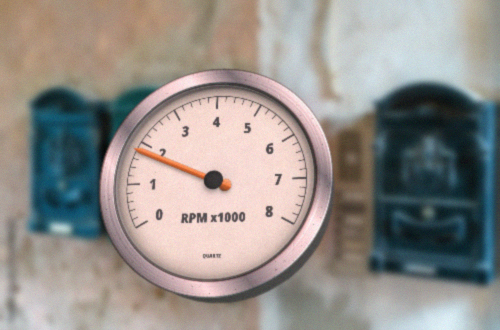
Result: {"value": 1800, "unit": "rpm"}
